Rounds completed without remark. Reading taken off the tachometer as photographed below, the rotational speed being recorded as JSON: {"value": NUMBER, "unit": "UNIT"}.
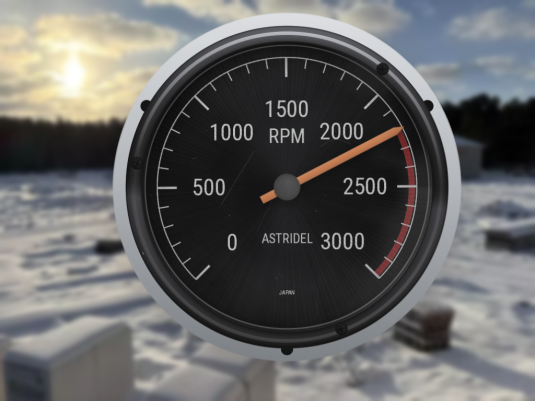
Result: {"value": 2200, "unit": "rpm"}
